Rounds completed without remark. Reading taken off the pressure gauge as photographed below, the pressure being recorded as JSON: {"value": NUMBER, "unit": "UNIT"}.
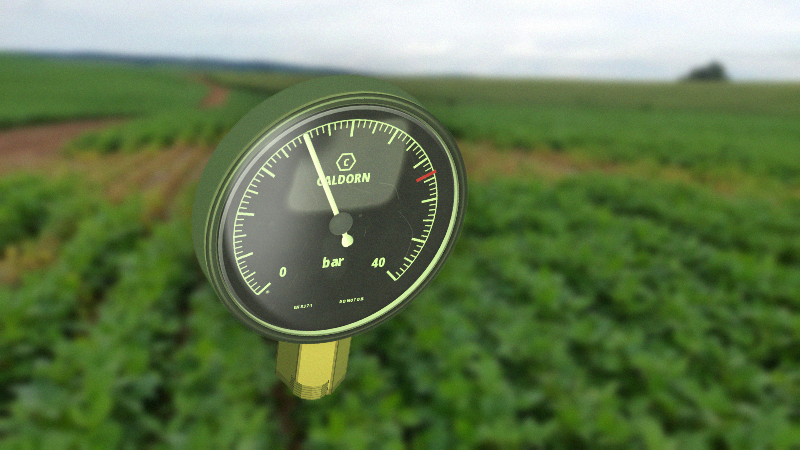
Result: {"value": 16, "unit": "bar"}
